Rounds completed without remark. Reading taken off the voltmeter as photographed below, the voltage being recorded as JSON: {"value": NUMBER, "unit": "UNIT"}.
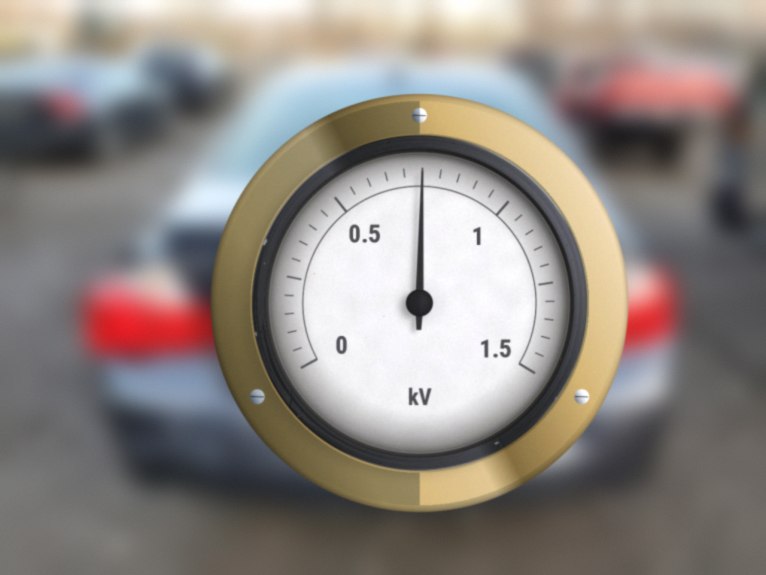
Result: {"value": 0.75, "unit": "kV"}
